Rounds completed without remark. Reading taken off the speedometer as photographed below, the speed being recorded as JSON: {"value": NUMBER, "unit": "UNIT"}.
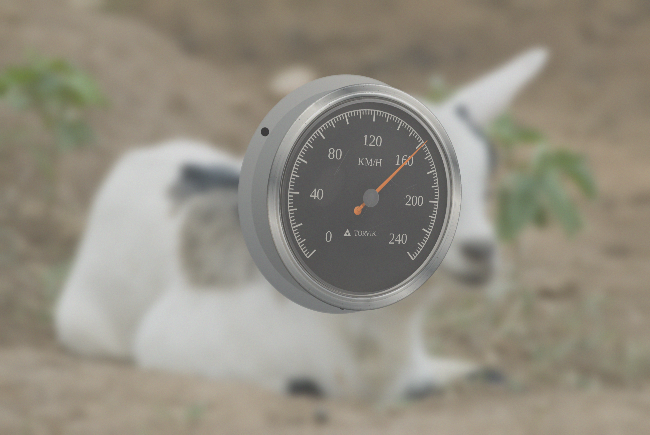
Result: {"value": 160, "unit": "km/h"}
